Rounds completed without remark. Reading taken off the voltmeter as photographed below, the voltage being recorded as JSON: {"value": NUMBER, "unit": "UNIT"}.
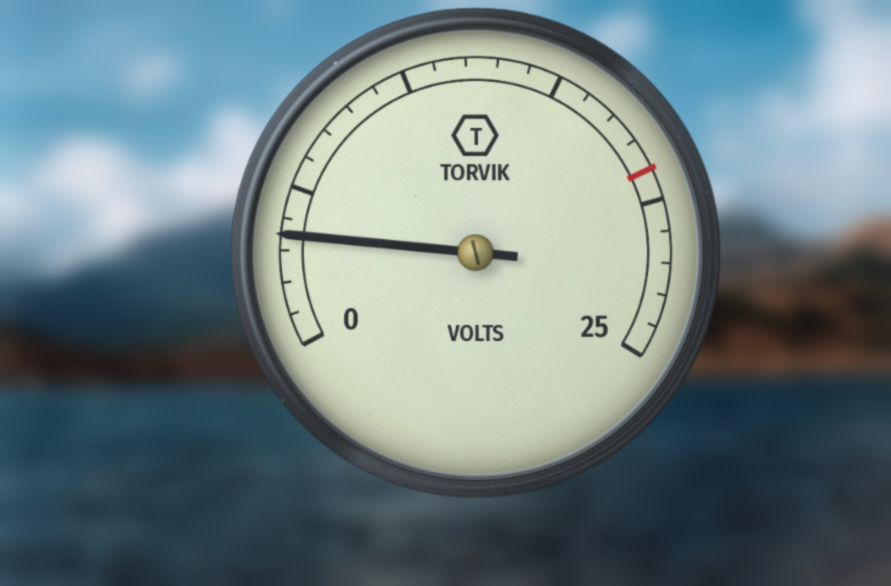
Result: {"value": 3.5, "unit": "V"}
